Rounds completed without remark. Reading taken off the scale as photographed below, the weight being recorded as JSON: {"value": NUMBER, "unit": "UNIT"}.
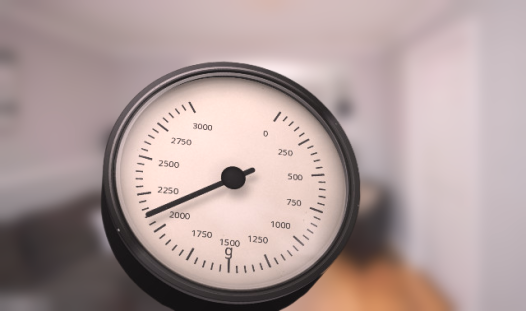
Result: {"value": 2100, "unit": "g"}
